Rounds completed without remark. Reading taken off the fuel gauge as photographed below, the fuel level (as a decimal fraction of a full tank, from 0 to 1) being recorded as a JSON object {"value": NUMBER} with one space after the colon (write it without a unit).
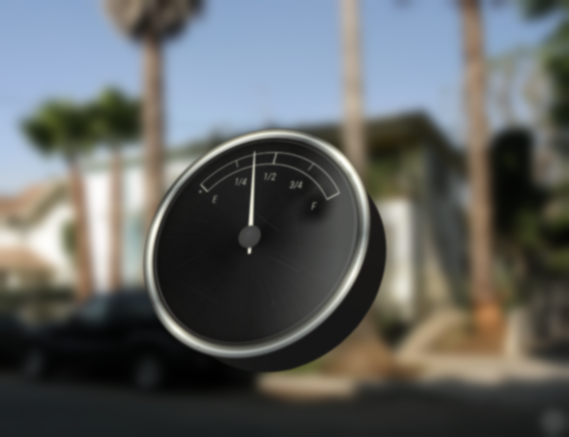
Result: {"value": 0.375}
